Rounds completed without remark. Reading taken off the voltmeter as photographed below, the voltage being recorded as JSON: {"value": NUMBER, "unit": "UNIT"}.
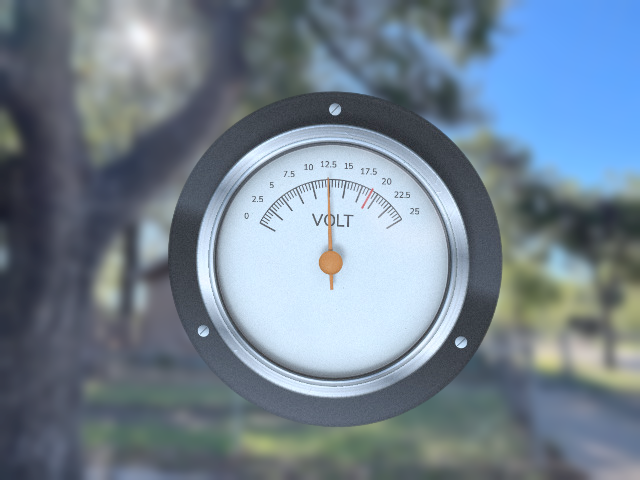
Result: {"value": 12.5, "unit": "V"}
